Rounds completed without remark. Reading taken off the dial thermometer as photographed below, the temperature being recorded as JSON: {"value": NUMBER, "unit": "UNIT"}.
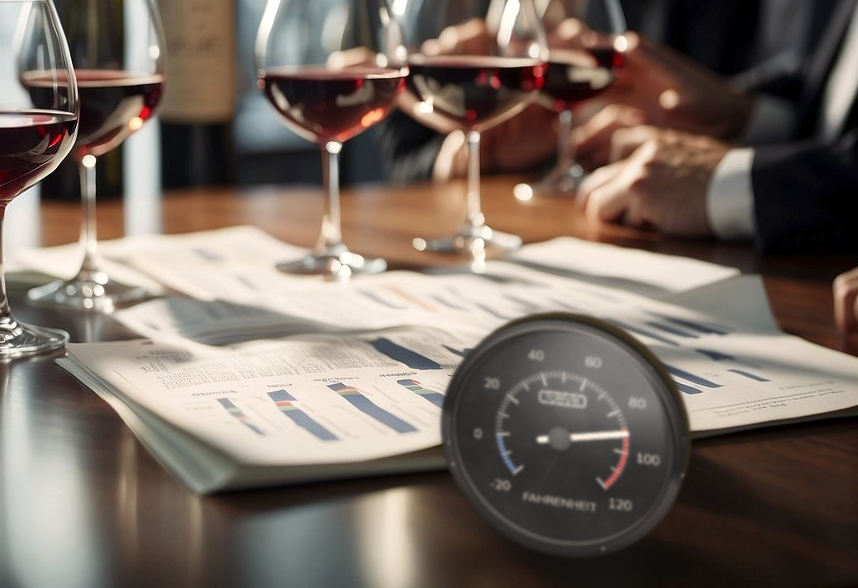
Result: {"value": 90, "unit": "°F"}
